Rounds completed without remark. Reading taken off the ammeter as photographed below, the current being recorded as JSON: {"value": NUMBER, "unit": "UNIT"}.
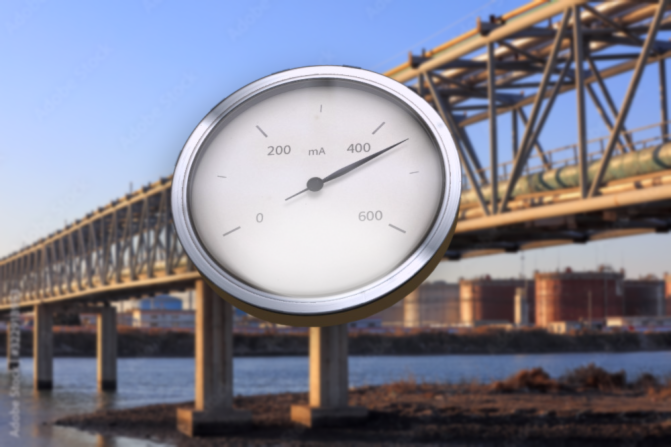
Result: {"value": 450, "unit": "mA"}
